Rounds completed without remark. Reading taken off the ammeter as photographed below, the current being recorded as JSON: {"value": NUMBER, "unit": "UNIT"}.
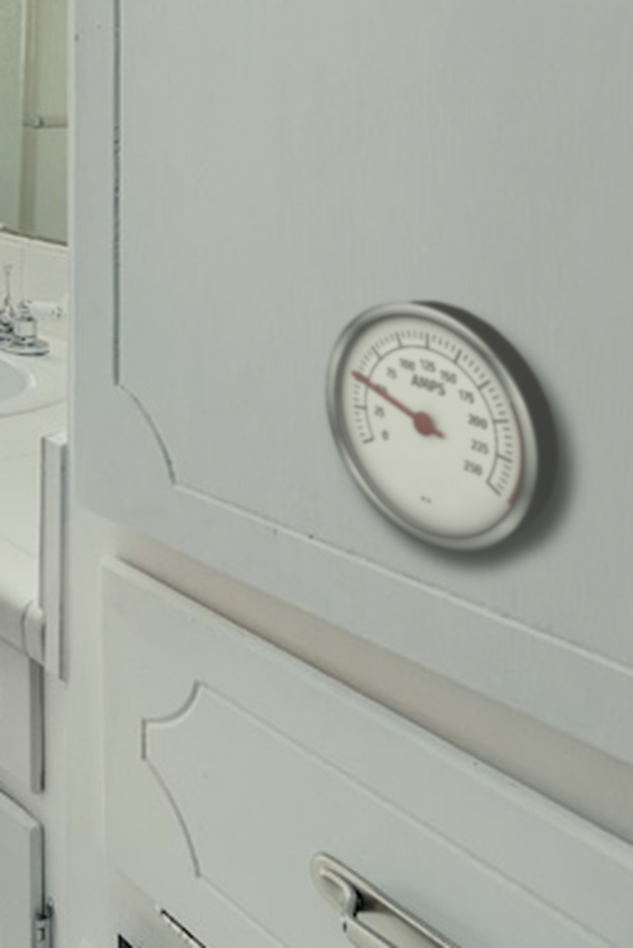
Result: {"value": 50, "unit": "A"}
